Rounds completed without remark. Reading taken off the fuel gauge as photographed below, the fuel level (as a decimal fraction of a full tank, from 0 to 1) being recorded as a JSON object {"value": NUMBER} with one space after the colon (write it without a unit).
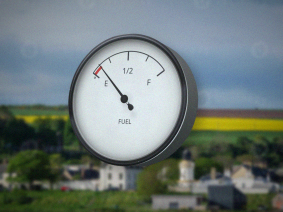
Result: {"value": 0.125}
